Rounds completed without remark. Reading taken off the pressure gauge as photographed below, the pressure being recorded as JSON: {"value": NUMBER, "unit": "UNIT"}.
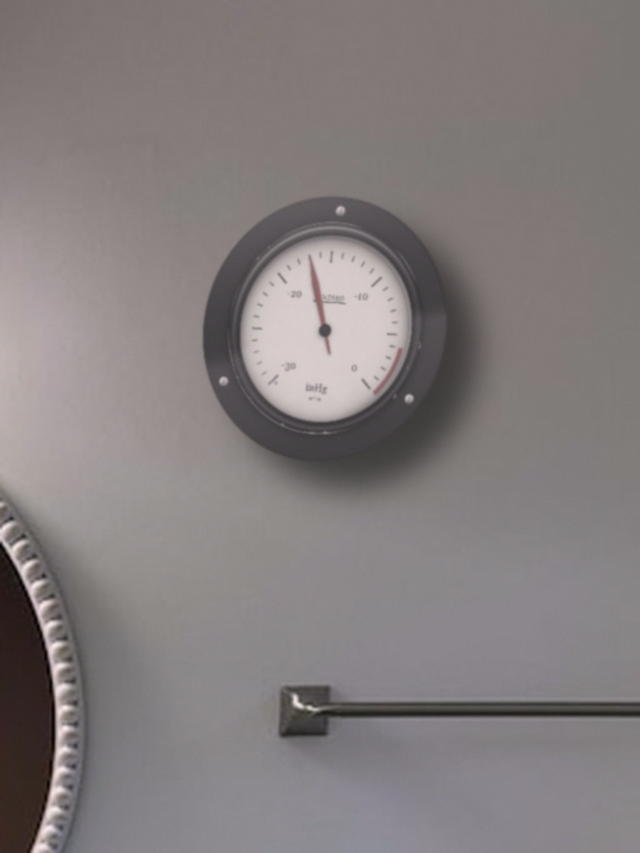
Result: {"value": -17, "unit": "inHg"}
